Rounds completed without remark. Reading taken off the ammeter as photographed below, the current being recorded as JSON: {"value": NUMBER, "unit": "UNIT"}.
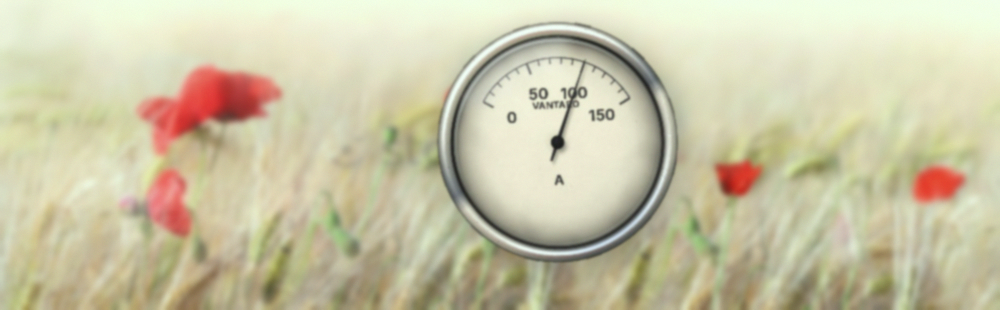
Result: {"value": 100, "unit": "A"}
